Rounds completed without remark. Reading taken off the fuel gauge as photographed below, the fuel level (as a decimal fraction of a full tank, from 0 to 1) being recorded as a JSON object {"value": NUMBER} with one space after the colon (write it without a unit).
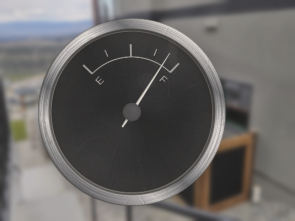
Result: {"value": 0.875}
